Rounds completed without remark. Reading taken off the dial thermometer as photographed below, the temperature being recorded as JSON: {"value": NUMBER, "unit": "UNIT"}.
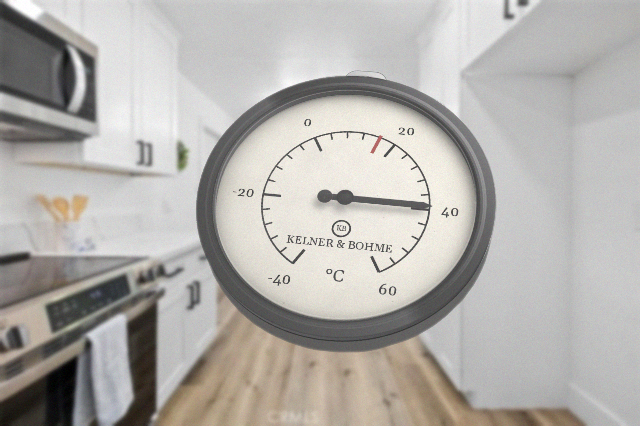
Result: {"value": 40, "unit": "°C"}
